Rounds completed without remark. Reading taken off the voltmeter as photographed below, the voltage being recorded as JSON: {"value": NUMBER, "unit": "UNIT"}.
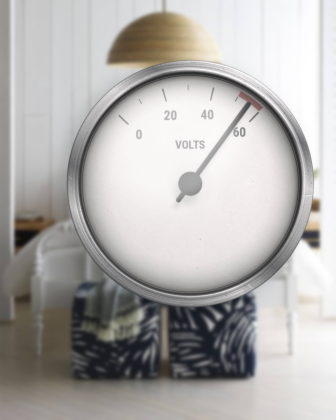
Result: {"value": 55, "unit": "V"}
